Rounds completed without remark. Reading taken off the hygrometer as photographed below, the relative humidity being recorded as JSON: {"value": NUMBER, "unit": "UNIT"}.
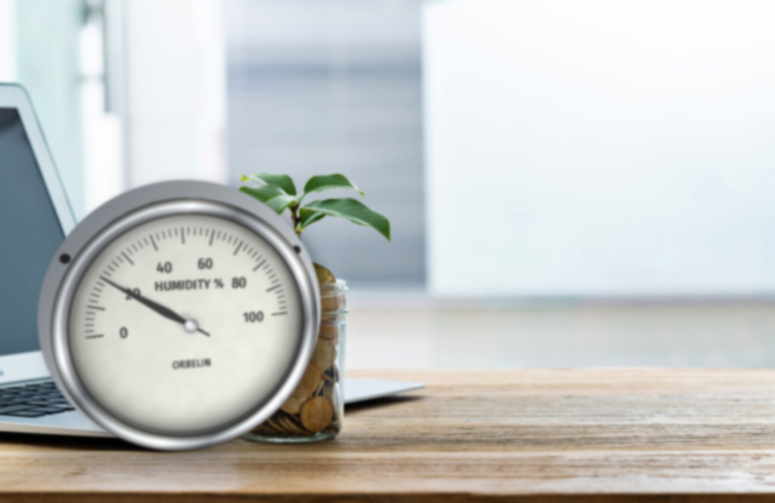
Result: {"value": 20, "unit": "%"}
